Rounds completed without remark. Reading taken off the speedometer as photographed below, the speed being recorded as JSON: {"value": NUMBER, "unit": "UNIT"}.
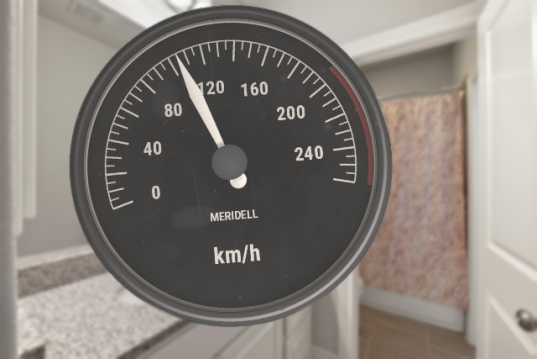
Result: {"value": 105, "unit": "km/h"}
